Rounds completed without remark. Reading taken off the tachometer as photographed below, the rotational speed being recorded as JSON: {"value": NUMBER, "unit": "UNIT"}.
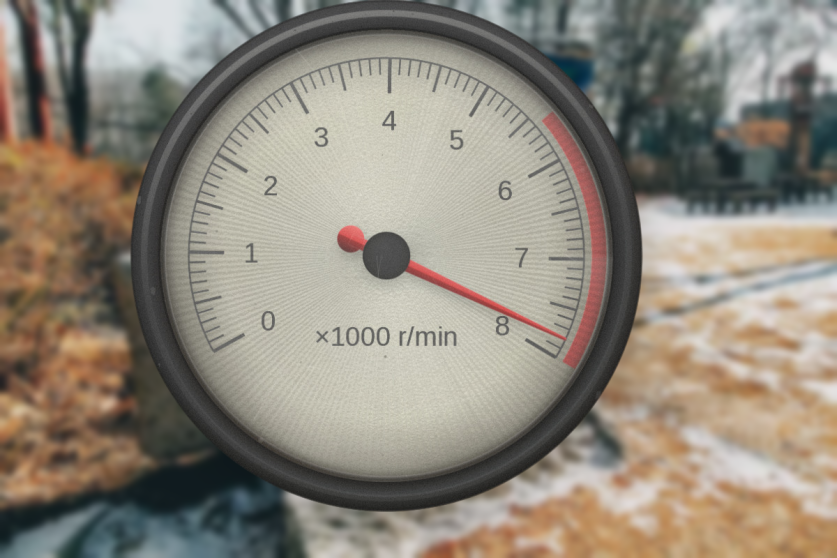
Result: {"value": 7800, "unit": "rpm"}
